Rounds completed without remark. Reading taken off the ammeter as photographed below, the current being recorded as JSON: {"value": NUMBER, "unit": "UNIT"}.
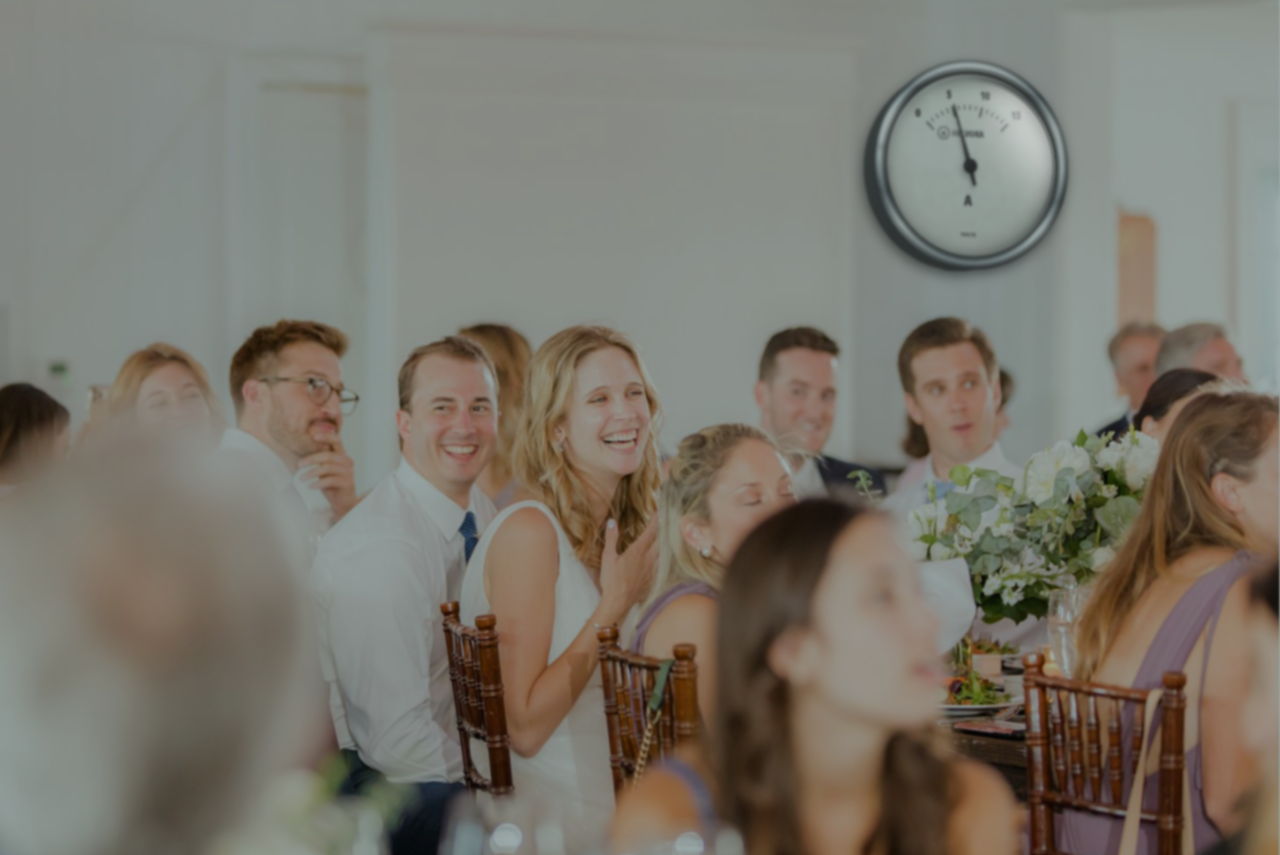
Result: {"value": 5, "unit": "A"}
